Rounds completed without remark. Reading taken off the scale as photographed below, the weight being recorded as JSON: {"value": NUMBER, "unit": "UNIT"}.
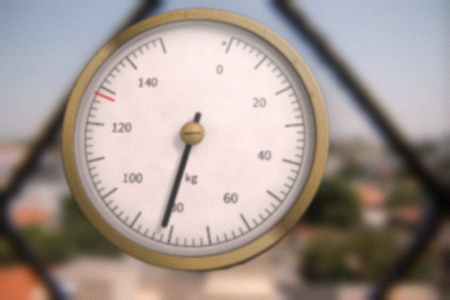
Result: {"value": 82, "unit": "kg"}
